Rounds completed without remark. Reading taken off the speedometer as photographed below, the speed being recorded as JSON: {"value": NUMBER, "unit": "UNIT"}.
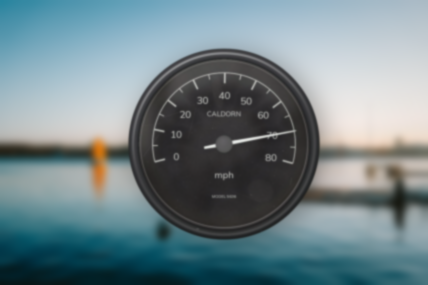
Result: {"value": 70, "unit": "mph"}
